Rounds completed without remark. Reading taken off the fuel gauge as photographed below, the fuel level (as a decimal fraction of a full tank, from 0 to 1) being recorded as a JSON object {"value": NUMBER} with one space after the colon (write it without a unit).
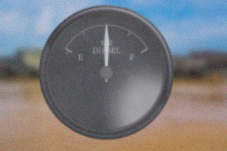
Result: {"value": 0.5}
